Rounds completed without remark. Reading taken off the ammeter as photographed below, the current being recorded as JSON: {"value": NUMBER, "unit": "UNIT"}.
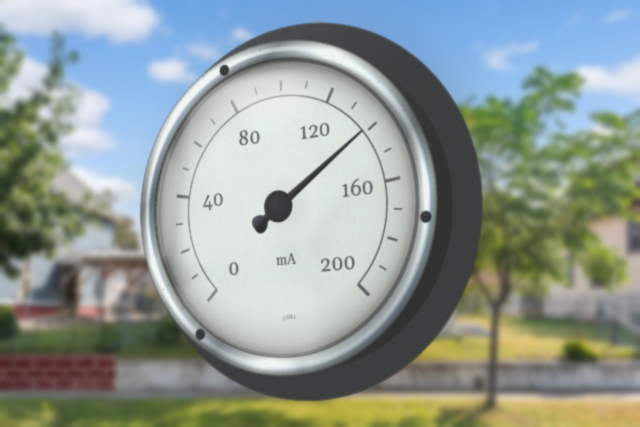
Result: {"value": 140, "unit": "mA"}
